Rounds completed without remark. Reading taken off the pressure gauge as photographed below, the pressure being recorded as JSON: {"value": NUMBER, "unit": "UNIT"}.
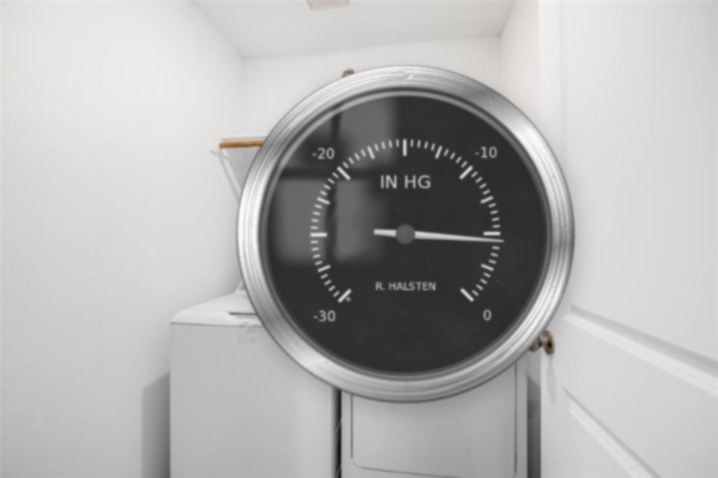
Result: {"value": -4.5, "unit": "inHg"}
